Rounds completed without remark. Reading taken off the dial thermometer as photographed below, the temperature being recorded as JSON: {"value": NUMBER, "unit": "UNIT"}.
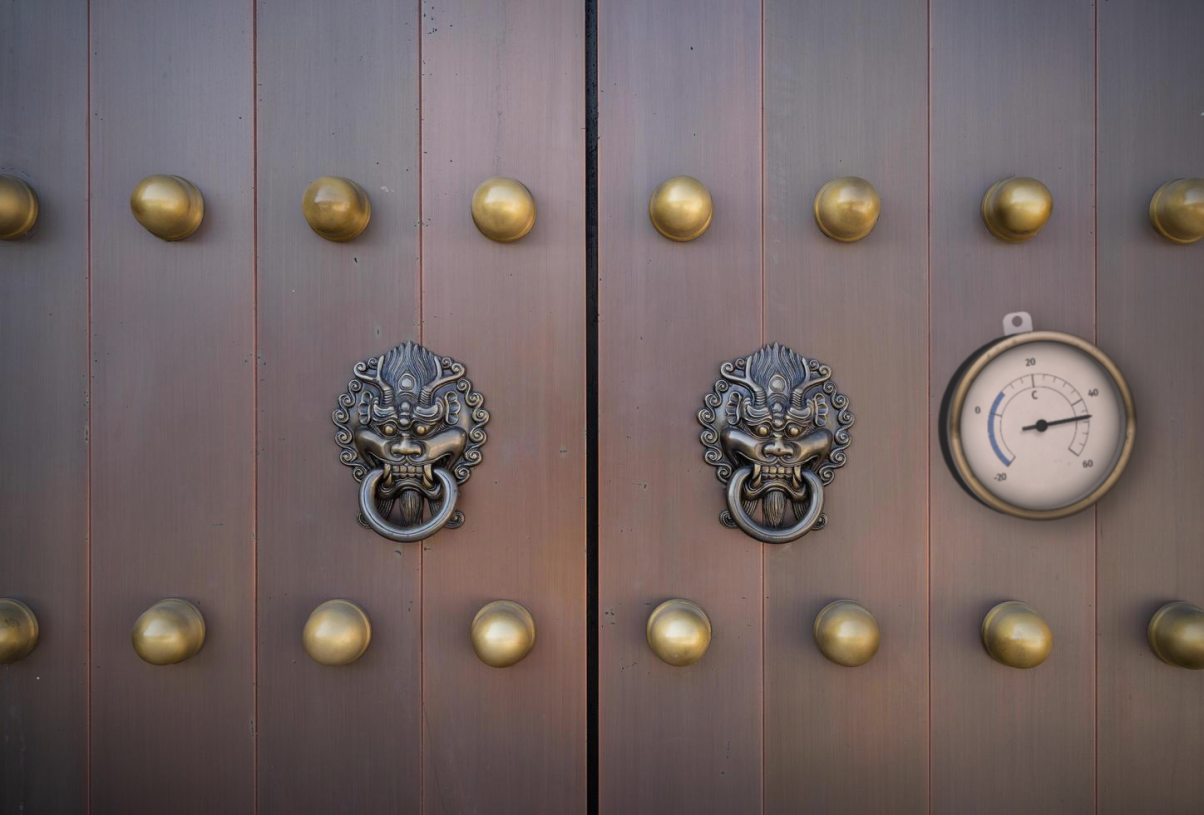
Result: {"value": 46, "unit": "°C"}
